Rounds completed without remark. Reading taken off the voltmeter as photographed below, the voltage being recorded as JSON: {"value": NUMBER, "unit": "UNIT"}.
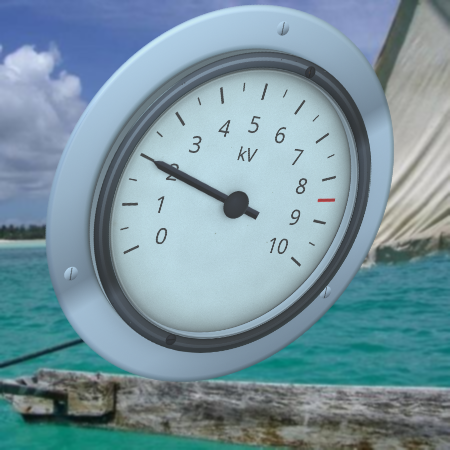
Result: {"value": 2, "unit": "kV"}
